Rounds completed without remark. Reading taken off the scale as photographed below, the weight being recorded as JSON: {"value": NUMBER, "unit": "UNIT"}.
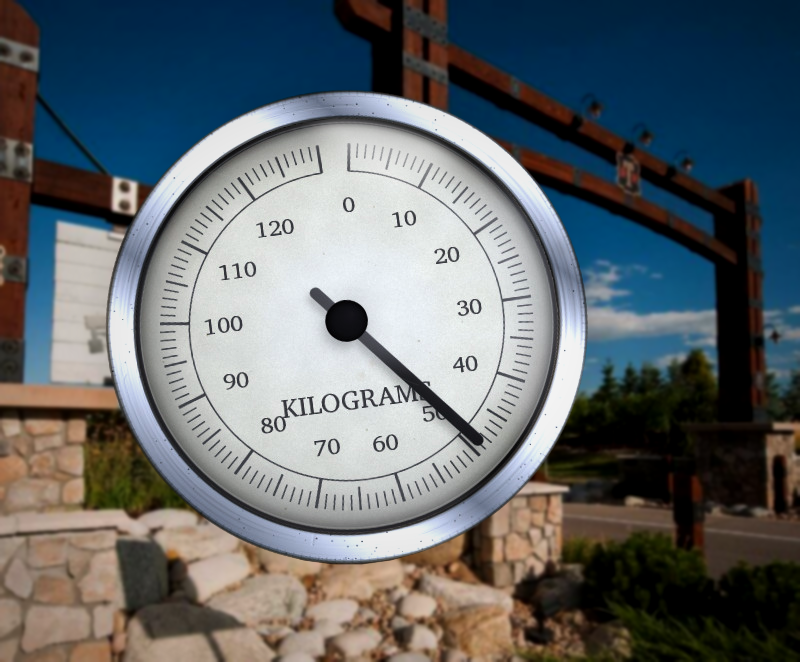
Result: {"value": 49, "unit": "kg"}
